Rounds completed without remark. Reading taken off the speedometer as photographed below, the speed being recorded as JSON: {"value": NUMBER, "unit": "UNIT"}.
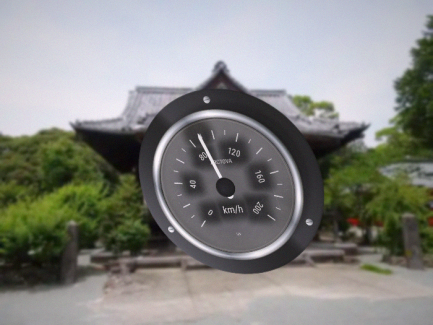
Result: {"value": 90, "unit": "km/h"}
